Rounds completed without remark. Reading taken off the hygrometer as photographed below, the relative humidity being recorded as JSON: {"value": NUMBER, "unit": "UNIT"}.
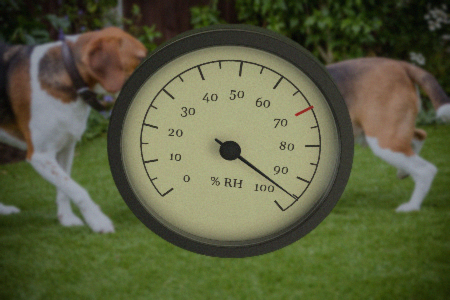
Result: {"value": 95, "unit": "%"}
